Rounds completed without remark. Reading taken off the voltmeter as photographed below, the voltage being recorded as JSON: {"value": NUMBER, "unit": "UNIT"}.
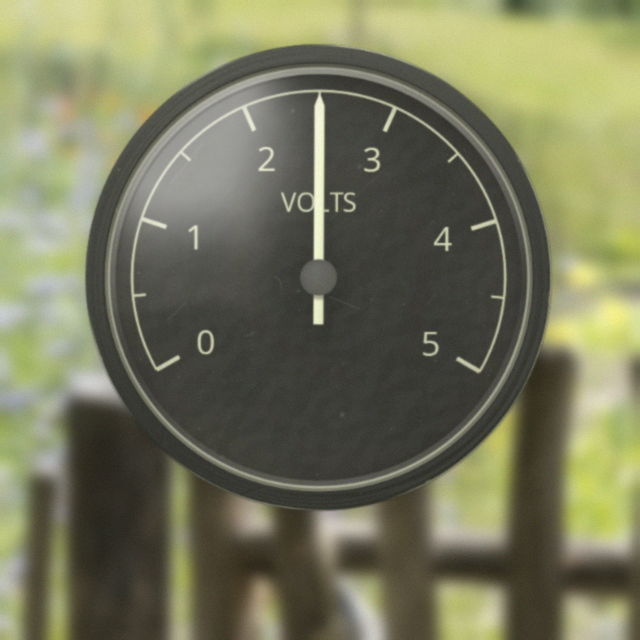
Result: {"value": 2.5, "unit": "V"}
